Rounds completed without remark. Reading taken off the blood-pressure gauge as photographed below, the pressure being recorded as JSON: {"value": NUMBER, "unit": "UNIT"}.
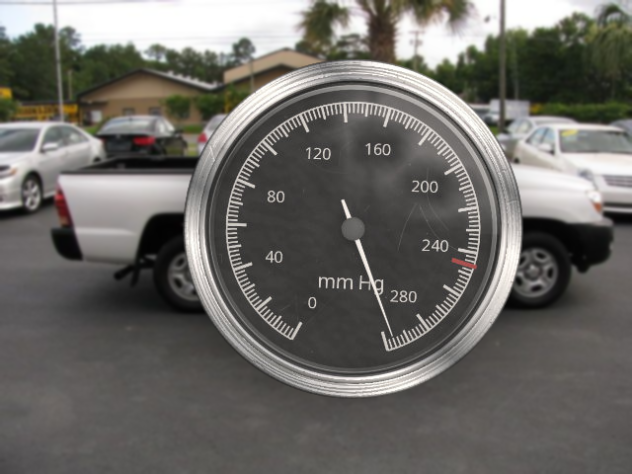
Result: {"value": 296, "unit": "mmHg"}
